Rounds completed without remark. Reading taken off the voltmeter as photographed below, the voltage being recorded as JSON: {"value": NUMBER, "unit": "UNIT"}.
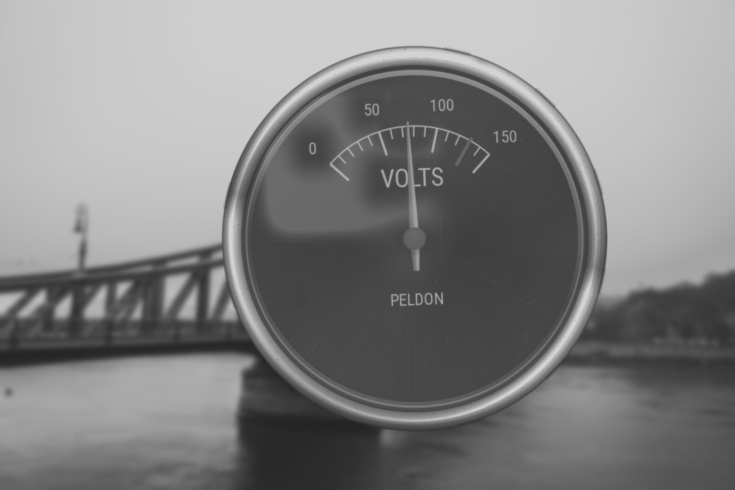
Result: {"value": 75, "unit": "V"}
